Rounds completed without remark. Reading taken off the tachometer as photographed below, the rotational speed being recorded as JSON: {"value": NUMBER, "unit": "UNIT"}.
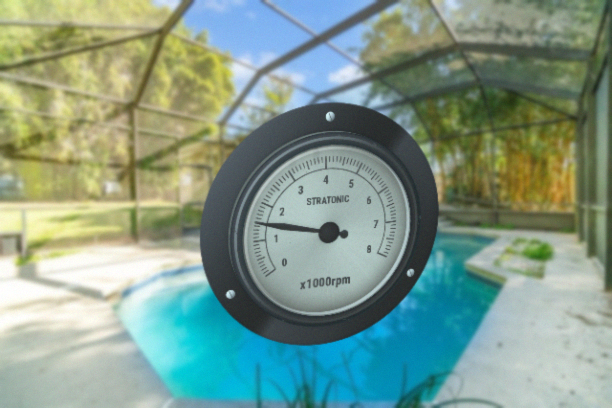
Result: {"value": 1500, "unit": "rpm"}
